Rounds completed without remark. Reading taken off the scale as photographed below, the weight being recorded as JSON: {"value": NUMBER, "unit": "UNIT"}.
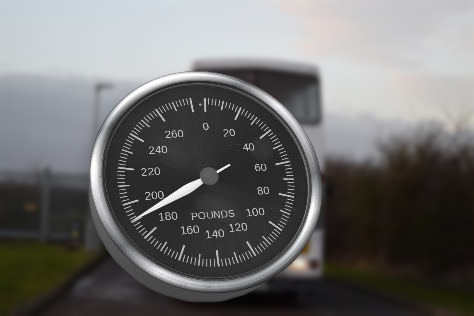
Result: {"value": 190, "unit": "lb"}
